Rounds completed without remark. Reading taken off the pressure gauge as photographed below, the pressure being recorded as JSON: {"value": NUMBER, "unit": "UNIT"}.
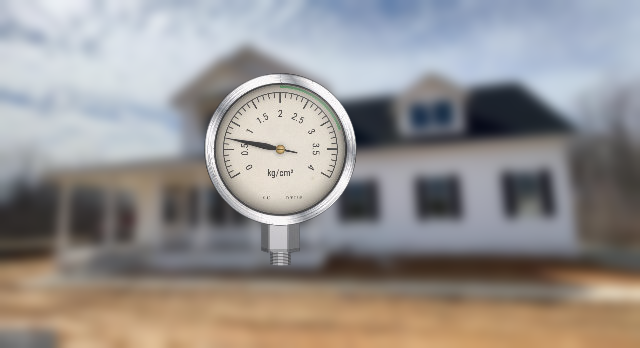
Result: {"value": 0.7, "unit": "kg/cm²"}
